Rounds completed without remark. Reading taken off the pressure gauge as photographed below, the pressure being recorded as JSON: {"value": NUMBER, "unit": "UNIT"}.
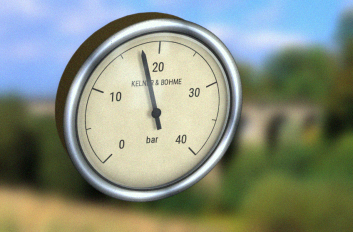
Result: {"value": 17.5, "unit": "bar"}
